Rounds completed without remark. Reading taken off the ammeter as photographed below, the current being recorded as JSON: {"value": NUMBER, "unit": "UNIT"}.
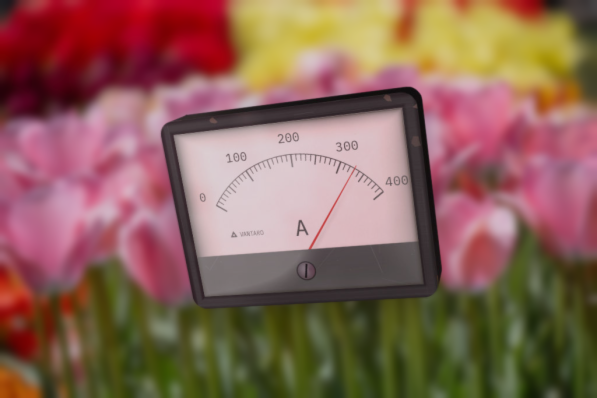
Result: {"value": 330, "unit": "A"}
